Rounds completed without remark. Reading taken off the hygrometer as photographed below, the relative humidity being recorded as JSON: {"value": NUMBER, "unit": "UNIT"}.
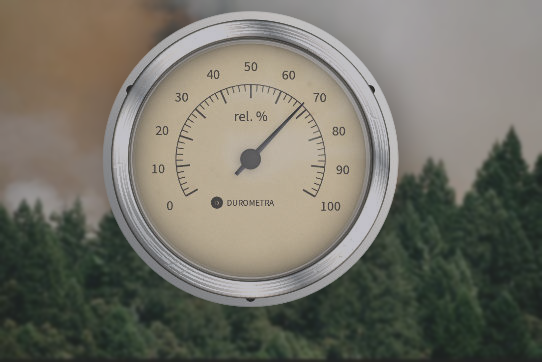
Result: {"value": 68, "unit": "%"}
